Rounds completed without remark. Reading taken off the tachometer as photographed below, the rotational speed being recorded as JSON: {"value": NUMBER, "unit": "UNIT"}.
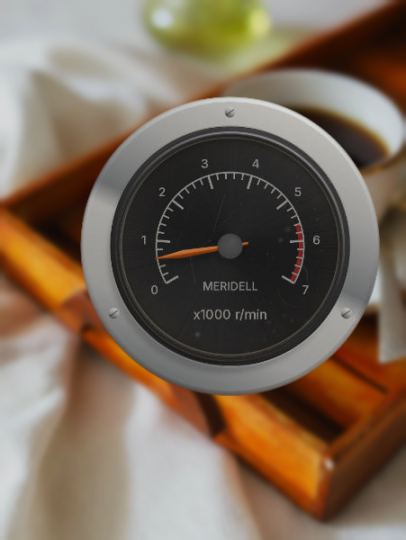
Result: {"value": 600, "unit": "rpm"}
